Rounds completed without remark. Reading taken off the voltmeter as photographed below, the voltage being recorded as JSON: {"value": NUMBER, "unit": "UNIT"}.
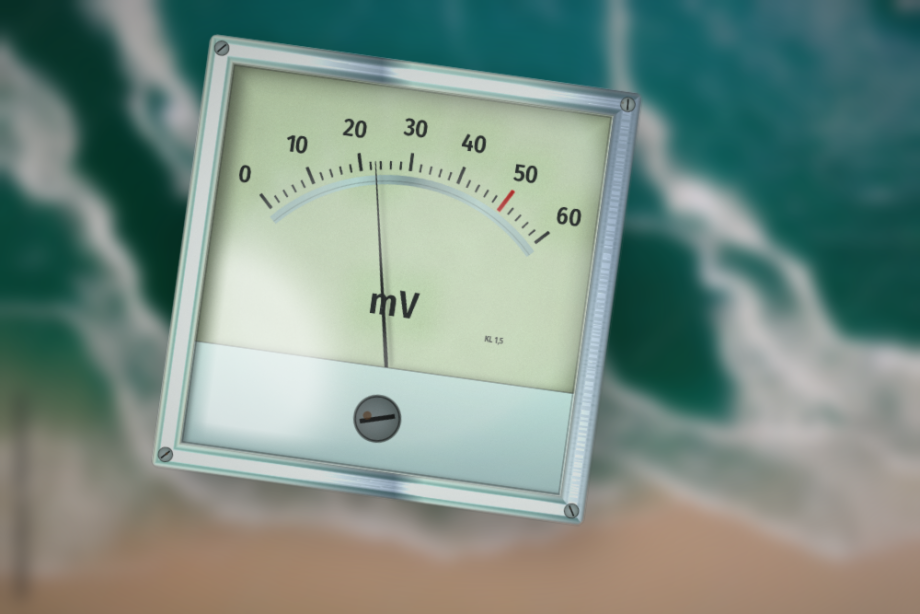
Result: {"value": 23, "unit": "mV"}
